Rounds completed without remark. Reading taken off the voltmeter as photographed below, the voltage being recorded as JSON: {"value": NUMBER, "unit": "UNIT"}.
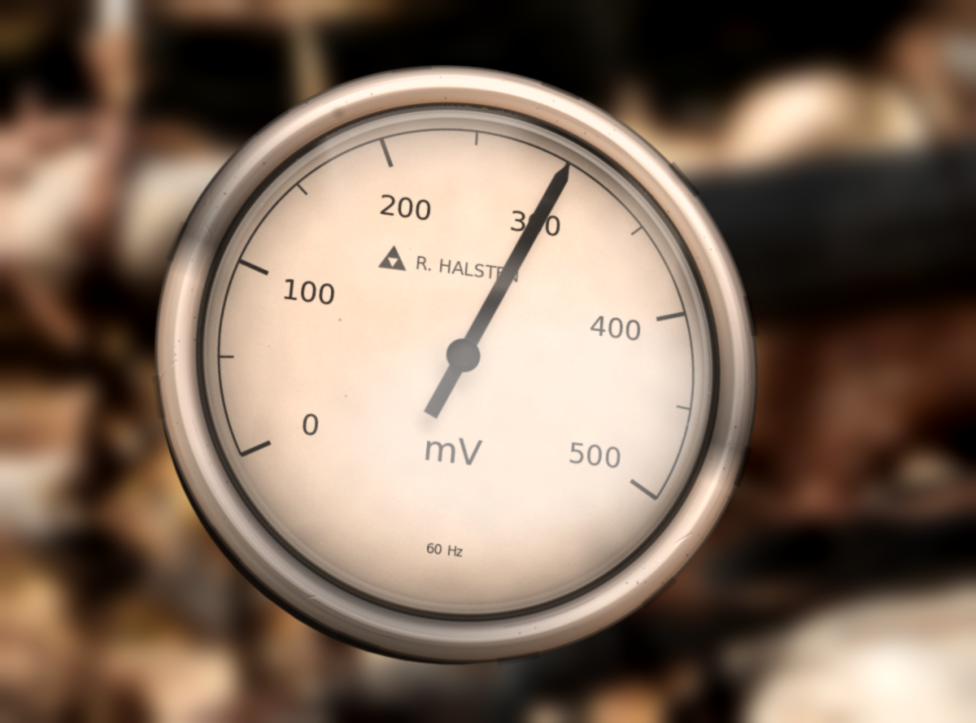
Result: {"value": 300, "unit": "mV"}
